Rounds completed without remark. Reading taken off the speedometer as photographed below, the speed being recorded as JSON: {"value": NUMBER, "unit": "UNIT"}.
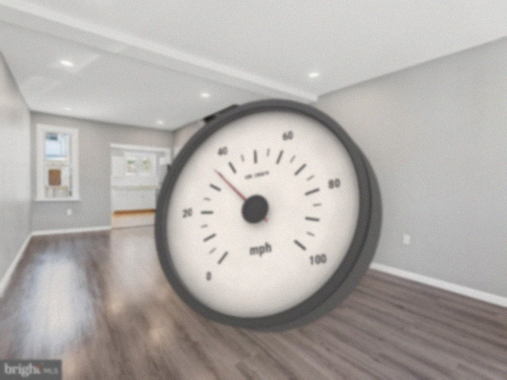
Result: {"value": 35, "unit": "mph"}
